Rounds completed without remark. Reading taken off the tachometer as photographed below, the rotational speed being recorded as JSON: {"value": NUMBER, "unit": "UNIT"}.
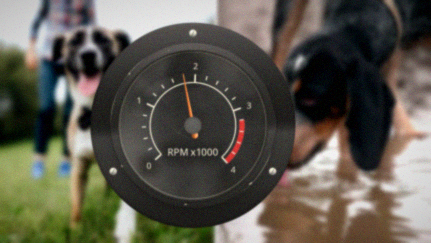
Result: {"value": 1800, "unit": "rpm"}
